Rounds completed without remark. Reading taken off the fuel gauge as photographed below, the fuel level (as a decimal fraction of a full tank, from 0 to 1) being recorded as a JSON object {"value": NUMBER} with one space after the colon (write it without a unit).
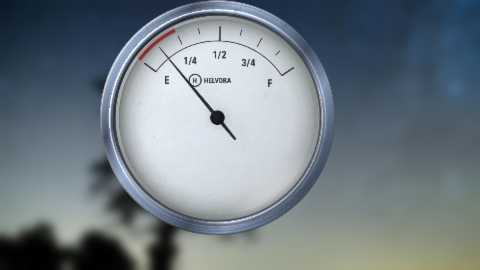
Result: {"value": 0.125}
